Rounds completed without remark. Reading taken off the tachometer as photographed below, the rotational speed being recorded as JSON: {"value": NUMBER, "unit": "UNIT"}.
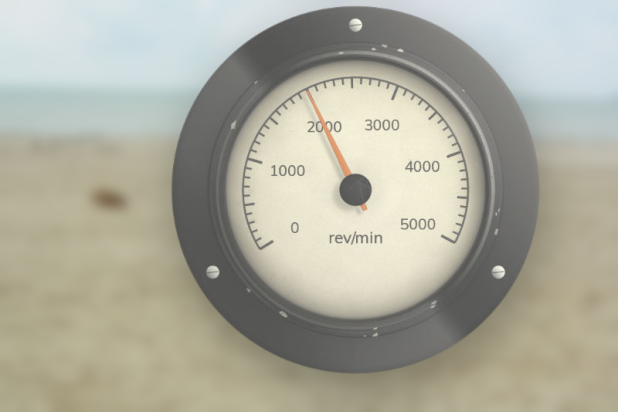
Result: {"value": 2000, "unit": "rpm"}
